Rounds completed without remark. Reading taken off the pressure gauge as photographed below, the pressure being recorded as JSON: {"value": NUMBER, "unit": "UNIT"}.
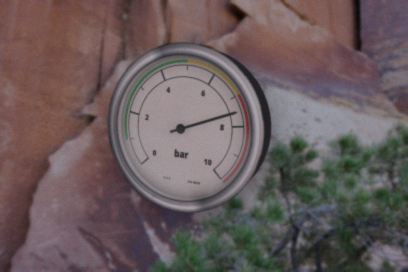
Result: {"value": 7.5, "unit": "bar"}
